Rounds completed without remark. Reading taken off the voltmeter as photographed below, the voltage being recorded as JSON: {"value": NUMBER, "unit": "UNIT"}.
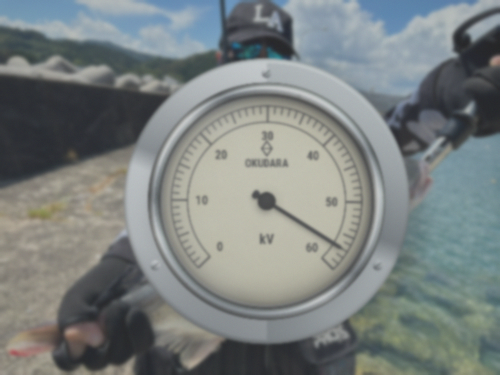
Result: {"value": 57, "unit": "kV"}
